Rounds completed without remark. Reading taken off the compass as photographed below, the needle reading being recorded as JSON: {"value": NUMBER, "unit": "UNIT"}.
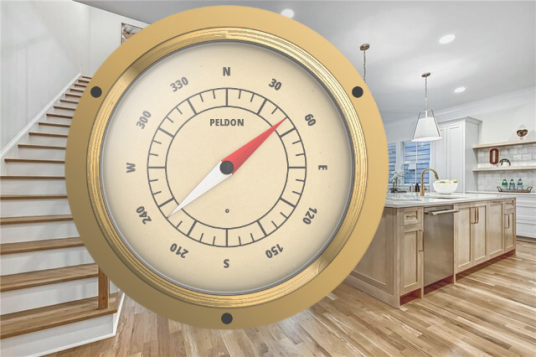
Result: {"value": 50, "unit": "°"}
